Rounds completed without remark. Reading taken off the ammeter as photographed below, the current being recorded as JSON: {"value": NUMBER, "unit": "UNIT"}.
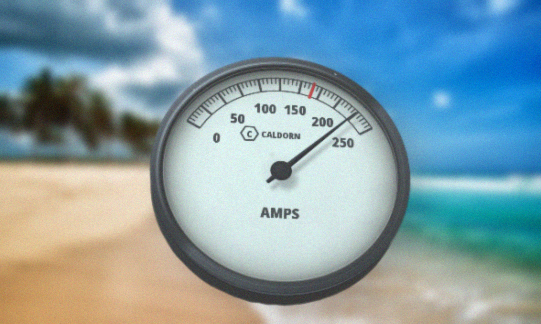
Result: {"value": 225, "unit": "A"}
